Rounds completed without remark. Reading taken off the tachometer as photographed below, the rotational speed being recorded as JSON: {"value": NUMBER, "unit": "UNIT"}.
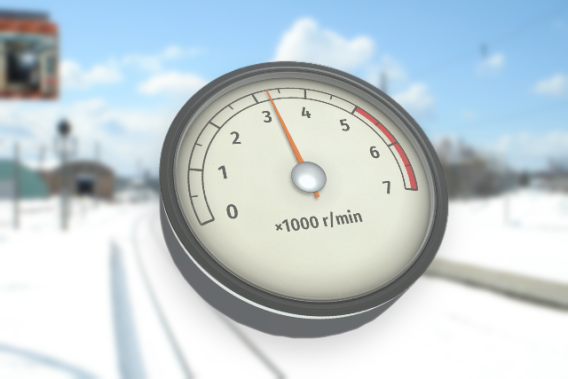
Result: {"value": 3250, "unit": "rpm"}
